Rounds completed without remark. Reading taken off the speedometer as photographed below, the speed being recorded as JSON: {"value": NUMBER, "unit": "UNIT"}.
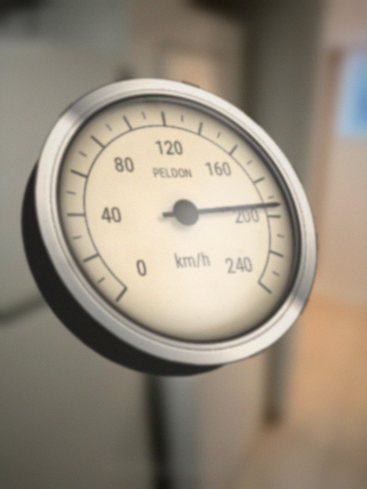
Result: {"value": 195, "unit": "km/h"}
